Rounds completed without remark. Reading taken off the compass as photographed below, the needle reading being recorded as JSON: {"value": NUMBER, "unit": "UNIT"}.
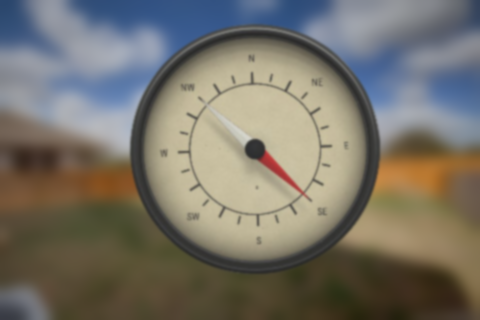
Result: {"value": 135, "unit": "°"}
